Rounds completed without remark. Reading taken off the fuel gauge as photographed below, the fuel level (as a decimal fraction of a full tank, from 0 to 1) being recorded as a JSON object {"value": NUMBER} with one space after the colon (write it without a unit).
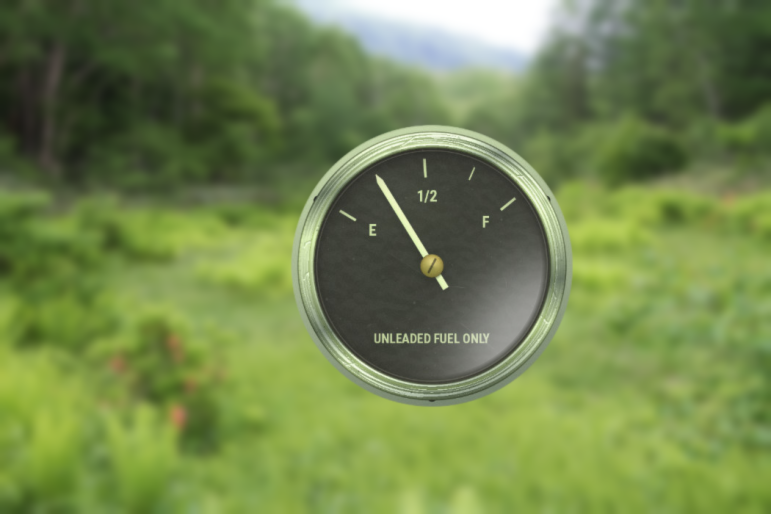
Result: {"value": 0.25}
